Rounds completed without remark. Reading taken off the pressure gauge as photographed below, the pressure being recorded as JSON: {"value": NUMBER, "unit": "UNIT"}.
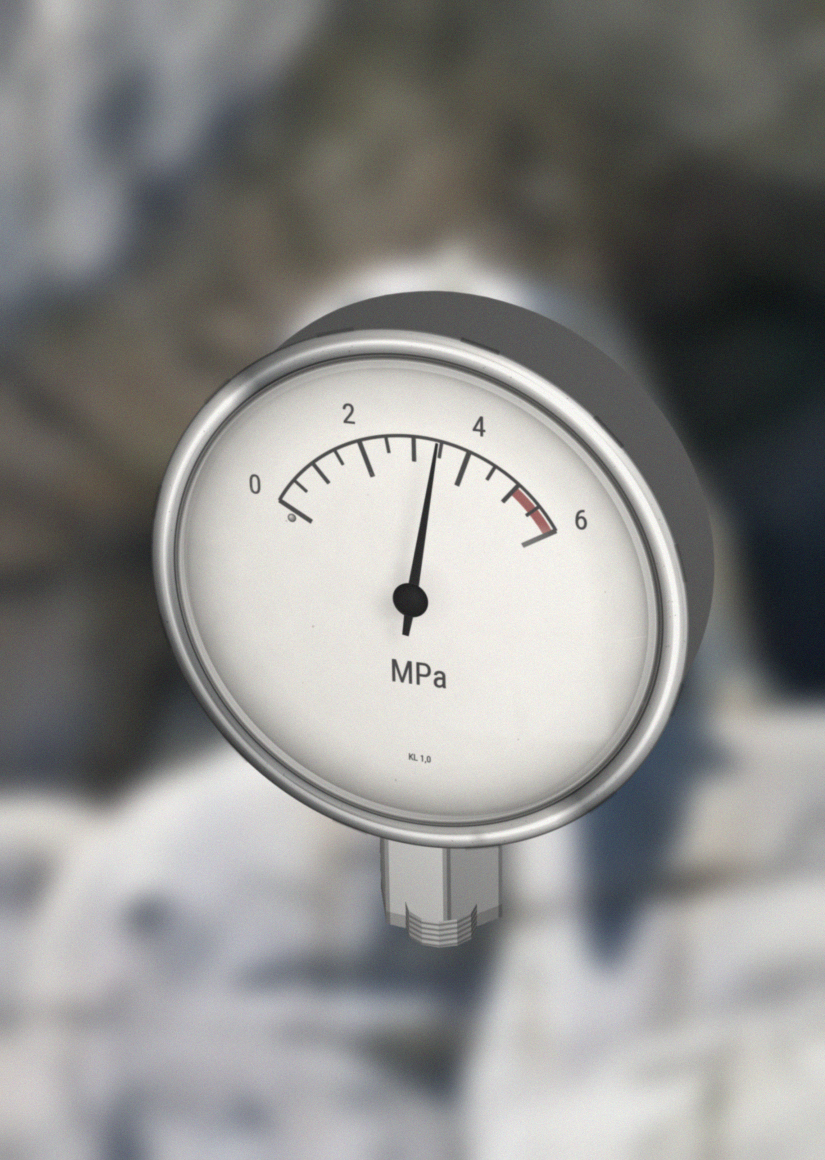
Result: {"value": 3.5, "unit": "MPa"}
